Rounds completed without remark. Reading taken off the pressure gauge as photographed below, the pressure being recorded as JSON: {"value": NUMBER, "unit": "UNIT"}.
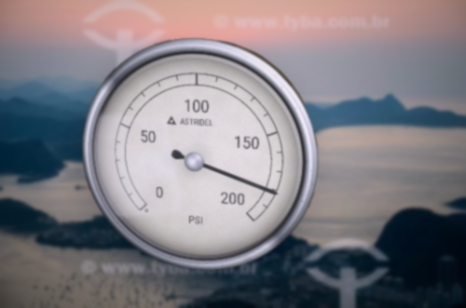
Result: {"value": 180, "unit": "psi"}
